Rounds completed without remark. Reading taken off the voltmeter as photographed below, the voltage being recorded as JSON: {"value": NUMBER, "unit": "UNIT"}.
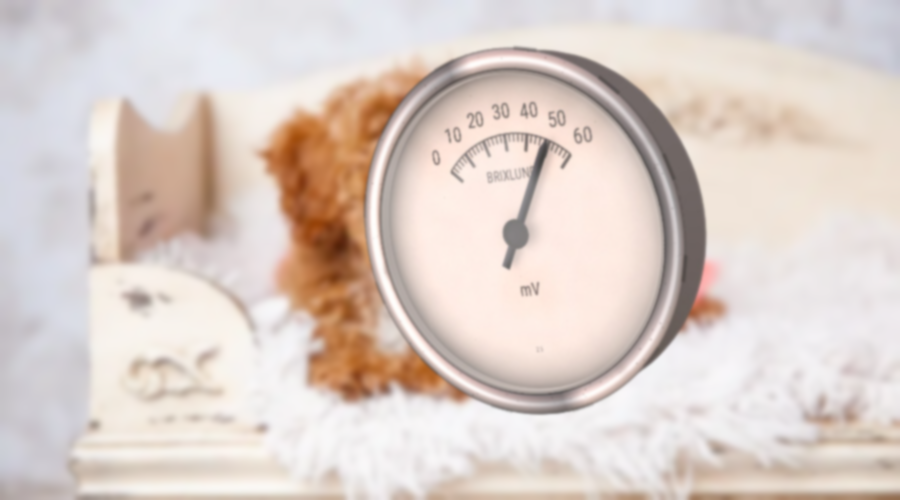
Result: {"value": 50, "unit": "mV"}
